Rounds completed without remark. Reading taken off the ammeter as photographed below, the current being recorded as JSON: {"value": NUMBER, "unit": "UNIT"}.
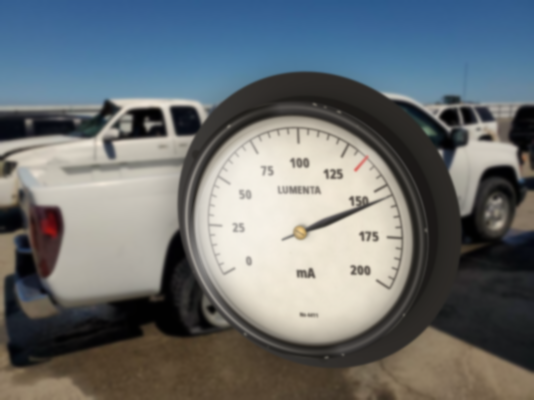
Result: {"value": 155, "unit": "mA"}
